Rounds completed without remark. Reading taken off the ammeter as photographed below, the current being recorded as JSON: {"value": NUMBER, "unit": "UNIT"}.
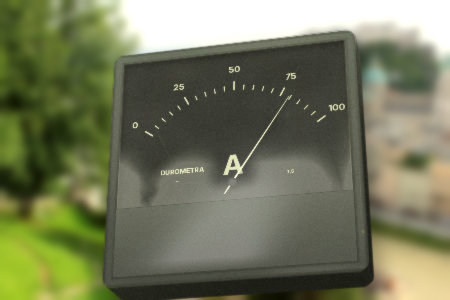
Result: {"value": 80, "unit": "A"}
